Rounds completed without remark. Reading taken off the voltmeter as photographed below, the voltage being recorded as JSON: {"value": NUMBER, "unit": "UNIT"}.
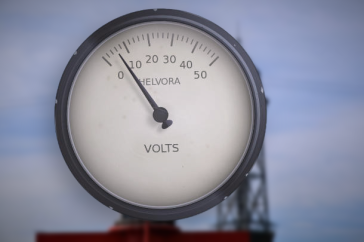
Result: {"value": 6, "unit": "V"}
